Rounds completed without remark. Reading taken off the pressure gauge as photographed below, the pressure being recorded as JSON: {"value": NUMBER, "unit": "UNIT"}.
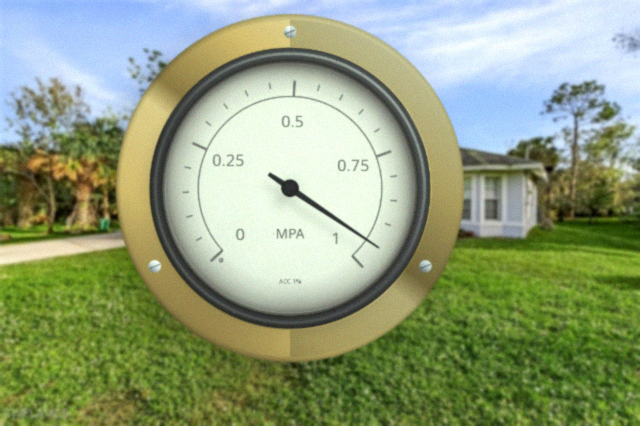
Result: {"value": 0.95, "unit": "MPa"}
